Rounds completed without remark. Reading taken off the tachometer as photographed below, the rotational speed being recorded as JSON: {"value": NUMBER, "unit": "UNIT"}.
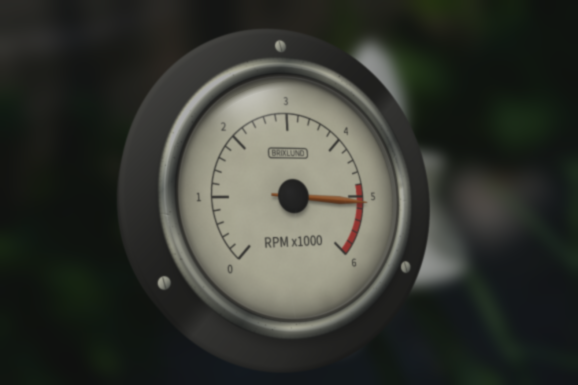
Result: {"value": 5100, "unit": "rpm"}
